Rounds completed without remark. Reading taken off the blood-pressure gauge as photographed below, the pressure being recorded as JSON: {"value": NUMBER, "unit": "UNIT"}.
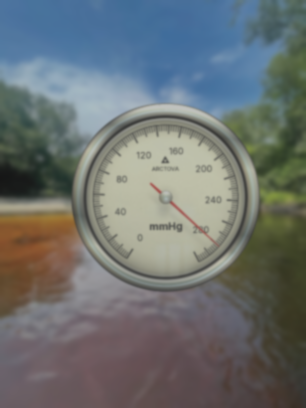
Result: {"value": 280, "unit": "mmHg"}
